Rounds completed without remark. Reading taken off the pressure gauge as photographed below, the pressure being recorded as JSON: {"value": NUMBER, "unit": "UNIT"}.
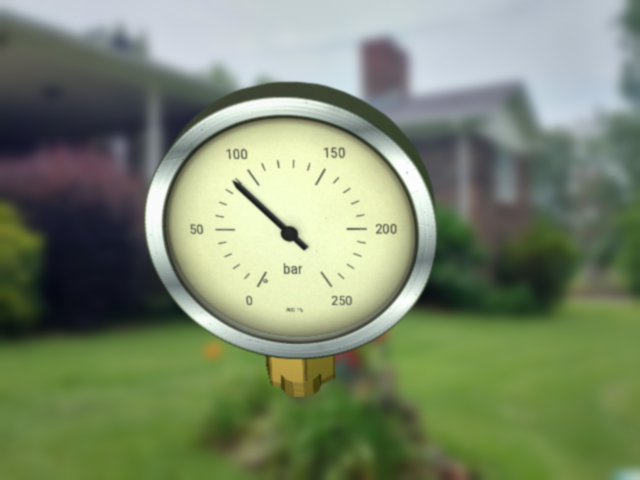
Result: {"value": 90, "unit": "bar"}
